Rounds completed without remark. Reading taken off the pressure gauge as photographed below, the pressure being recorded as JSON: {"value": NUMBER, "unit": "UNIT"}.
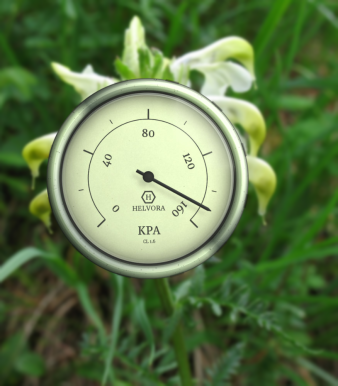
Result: {"value": 150, "unit": "kPa"}
